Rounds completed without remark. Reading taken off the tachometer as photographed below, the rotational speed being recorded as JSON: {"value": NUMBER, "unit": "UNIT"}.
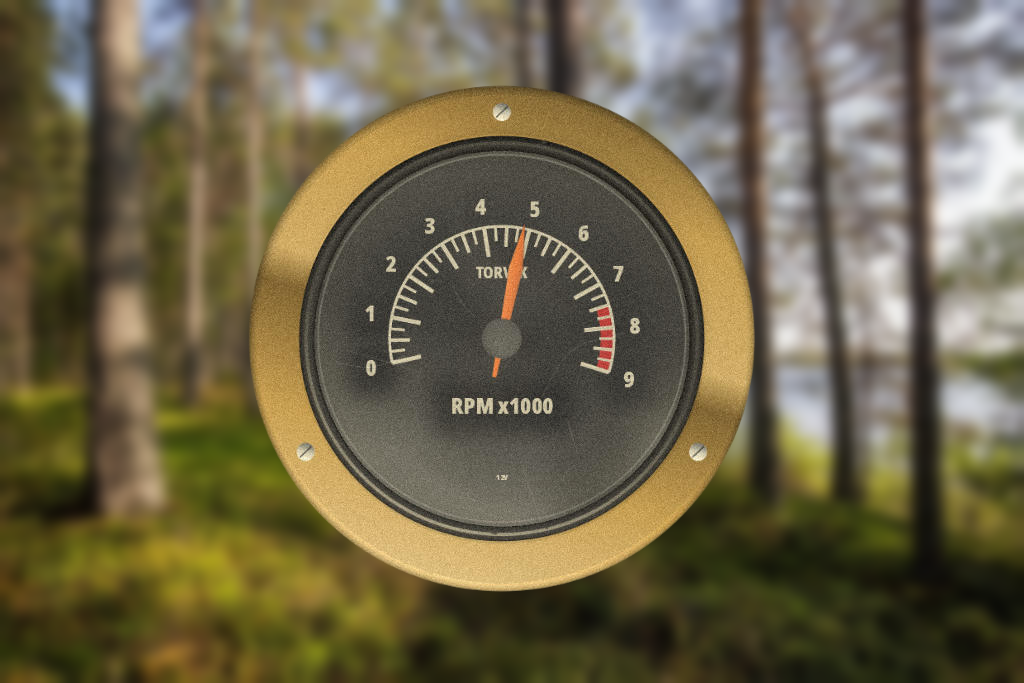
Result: {"value": 4875, "unit": "rpm"}
